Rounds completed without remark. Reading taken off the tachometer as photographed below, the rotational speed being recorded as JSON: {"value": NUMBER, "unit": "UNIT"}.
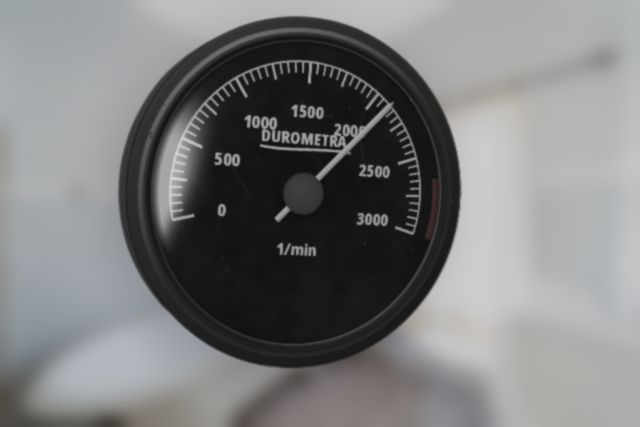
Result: {"value": 2100, "unit": "rpm"}
